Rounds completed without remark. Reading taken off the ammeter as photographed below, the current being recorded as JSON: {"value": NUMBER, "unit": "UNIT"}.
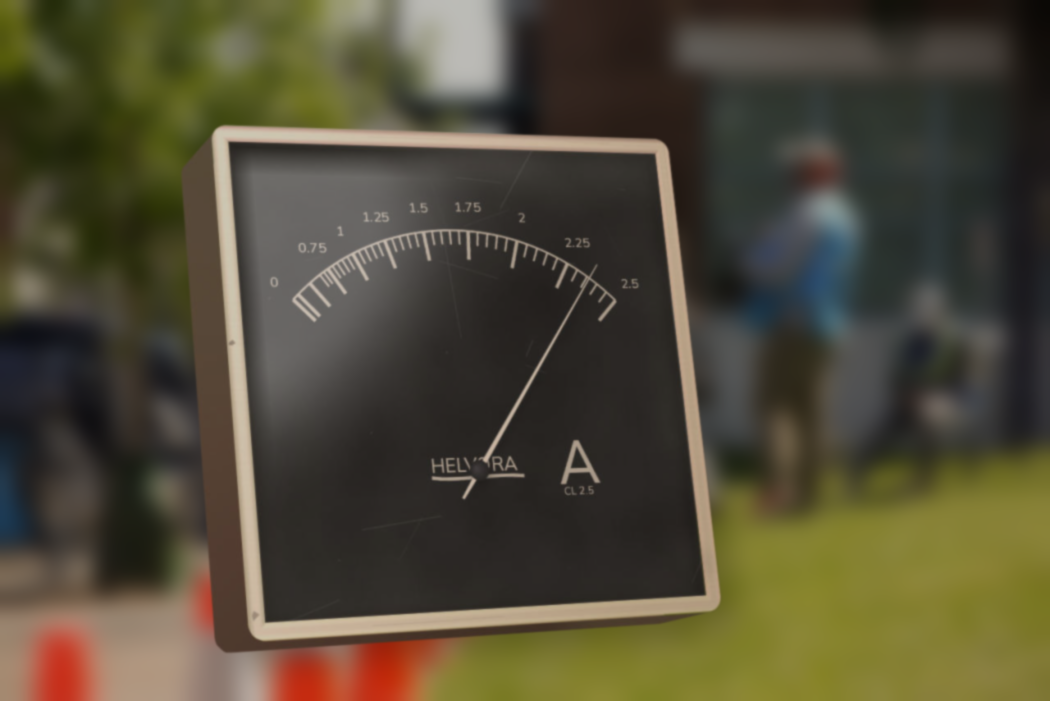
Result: {"value": 2.35, "unit": "A"}
